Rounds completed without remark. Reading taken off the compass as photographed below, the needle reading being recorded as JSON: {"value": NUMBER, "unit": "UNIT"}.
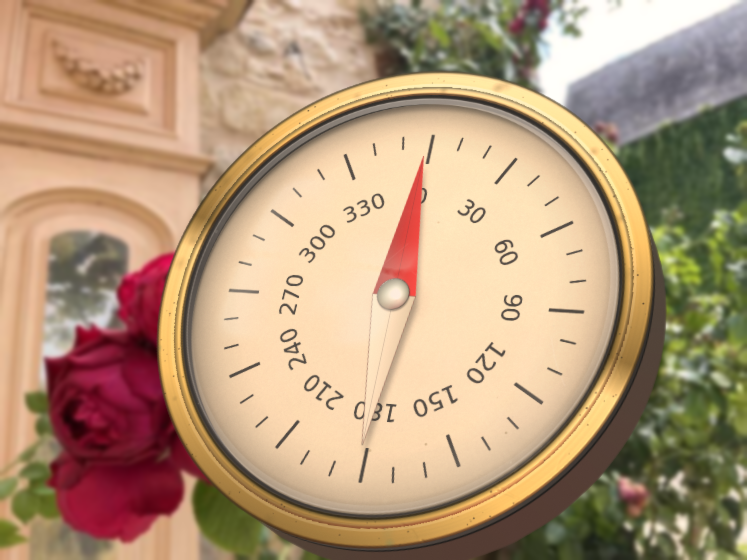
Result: {"value": 0, "unit": "°"}
